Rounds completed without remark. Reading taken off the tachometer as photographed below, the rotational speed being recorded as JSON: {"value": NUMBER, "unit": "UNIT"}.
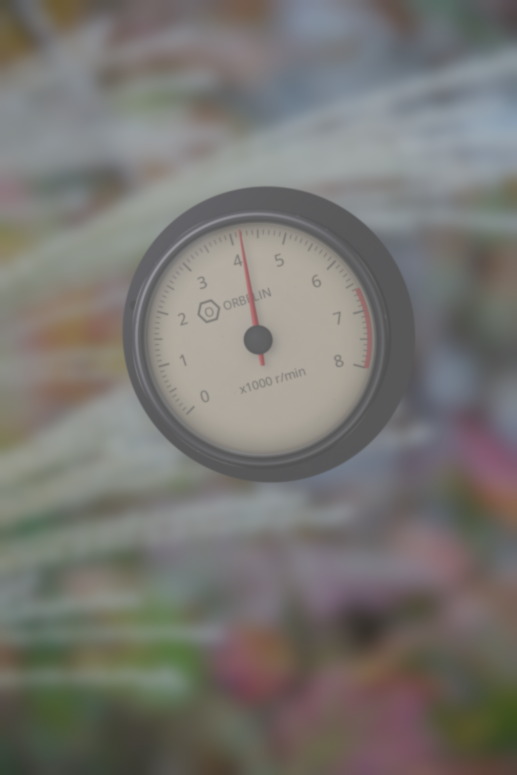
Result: {"value": 4200, "unit": "rpm"}
